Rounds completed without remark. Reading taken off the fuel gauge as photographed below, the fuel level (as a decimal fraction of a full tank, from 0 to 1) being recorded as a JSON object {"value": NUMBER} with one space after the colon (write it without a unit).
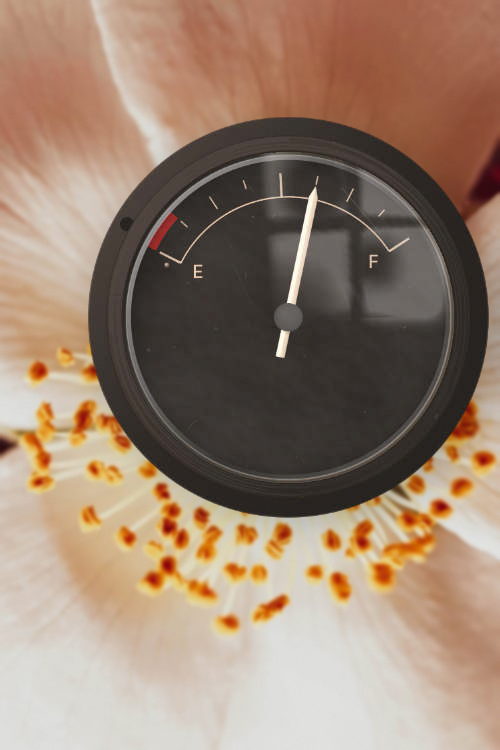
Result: {"value": 0.625}
